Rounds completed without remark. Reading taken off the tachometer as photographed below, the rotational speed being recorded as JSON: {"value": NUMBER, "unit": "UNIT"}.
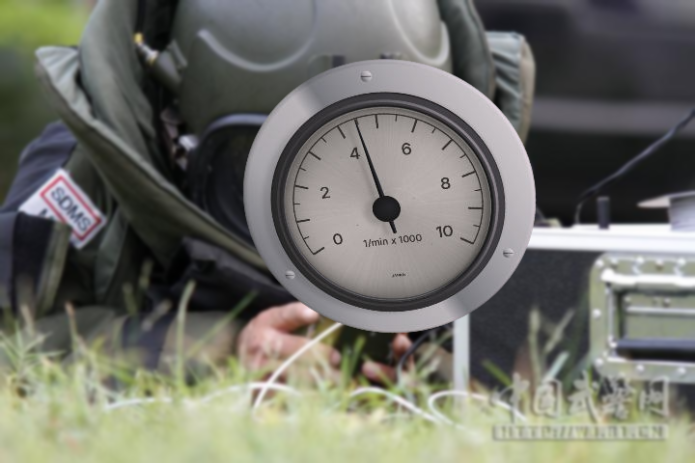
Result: {"value": 4500, "unit": "rpm"}
